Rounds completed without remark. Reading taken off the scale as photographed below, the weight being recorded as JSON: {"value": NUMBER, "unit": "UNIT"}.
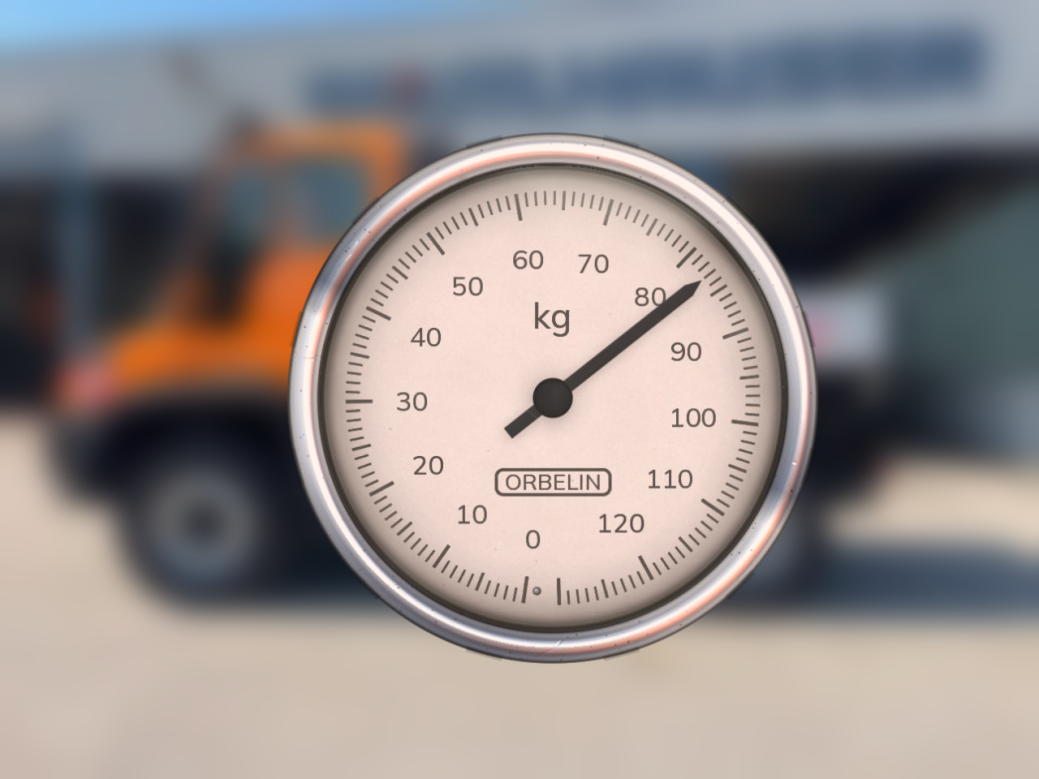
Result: {"value": 83, "unit": "kg"}
